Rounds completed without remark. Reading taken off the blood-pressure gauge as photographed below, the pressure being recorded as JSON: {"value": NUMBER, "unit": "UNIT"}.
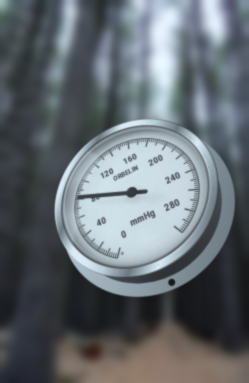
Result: {"value": 80, "unit": "mmHg"}
